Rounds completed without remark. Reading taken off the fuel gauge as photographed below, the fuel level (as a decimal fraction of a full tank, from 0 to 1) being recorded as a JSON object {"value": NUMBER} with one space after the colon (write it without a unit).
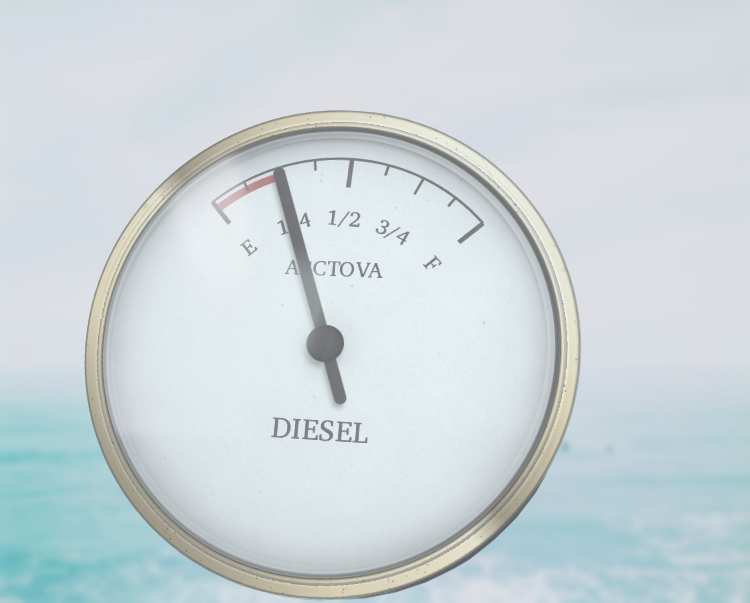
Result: {"value": 0.25}
